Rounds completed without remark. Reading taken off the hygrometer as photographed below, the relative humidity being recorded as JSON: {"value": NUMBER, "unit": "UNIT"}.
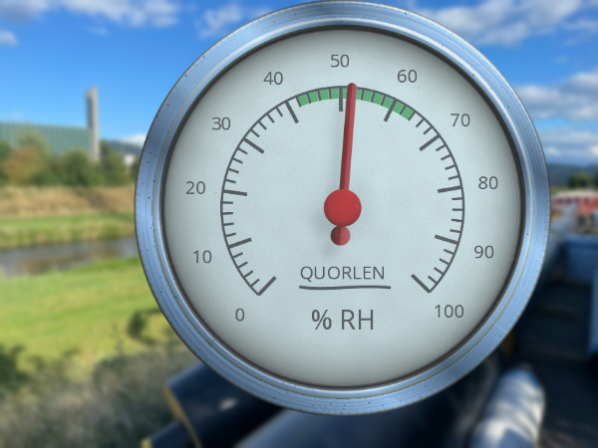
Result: {"value": 52, "unit": "%"}
